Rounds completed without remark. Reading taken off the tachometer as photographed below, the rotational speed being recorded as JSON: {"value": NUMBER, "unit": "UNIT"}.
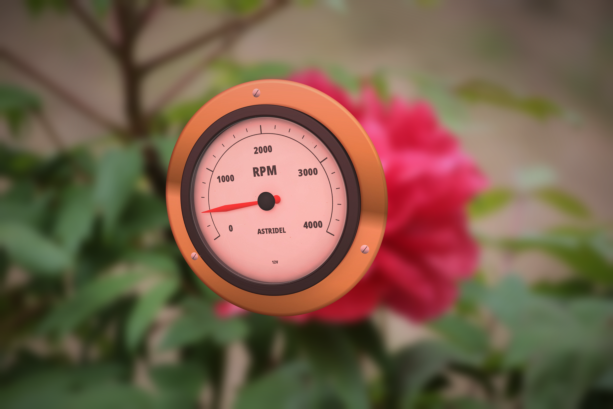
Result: {"value": 400, "unit": "rpm"}
